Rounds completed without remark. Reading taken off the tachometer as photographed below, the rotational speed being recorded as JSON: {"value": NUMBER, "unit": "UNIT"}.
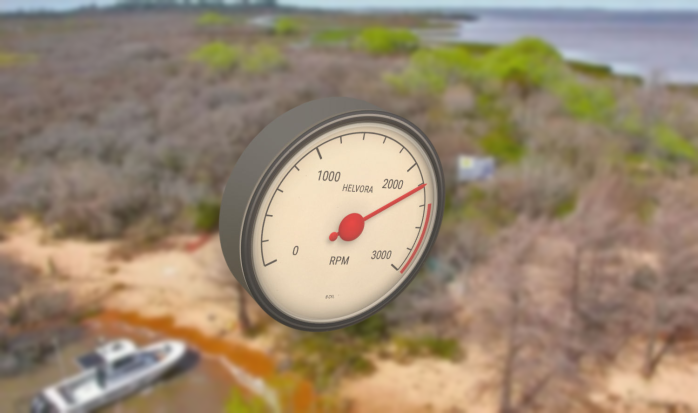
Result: {"value": 2200, "unit": "rpm"}
